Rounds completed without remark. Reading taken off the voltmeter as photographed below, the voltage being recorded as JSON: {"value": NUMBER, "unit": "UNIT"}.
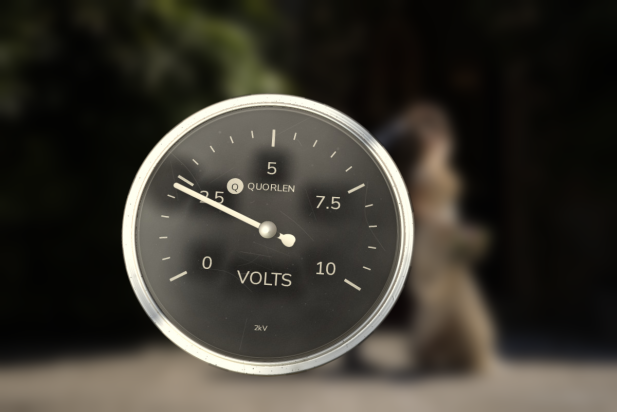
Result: {"value": 2.25, "unit": "V"}
